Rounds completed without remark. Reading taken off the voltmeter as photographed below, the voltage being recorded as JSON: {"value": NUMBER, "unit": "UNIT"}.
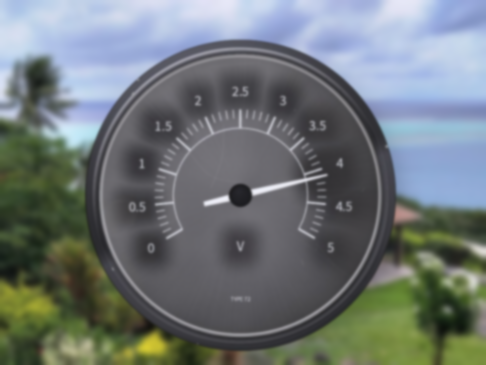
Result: {"value": 4.1, "unit": "V"}
